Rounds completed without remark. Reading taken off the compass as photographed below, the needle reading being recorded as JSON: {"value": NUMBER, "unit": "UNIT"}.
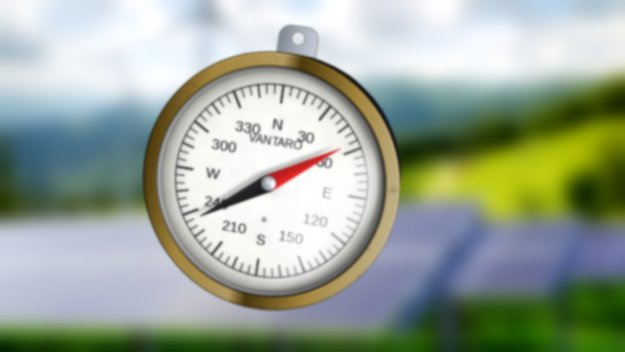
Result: {"value": 55, "unit": "°"}
